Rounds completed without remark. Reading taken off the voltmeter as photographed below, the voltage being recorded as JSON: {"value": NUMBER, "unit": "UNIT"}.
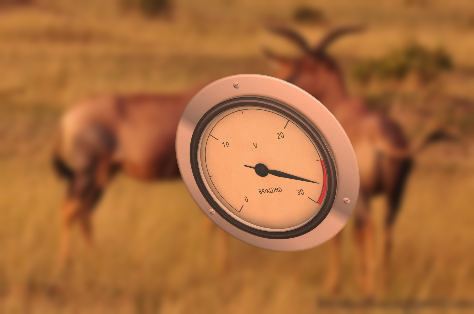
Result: {"value": 27.5, "unit": "V"}
